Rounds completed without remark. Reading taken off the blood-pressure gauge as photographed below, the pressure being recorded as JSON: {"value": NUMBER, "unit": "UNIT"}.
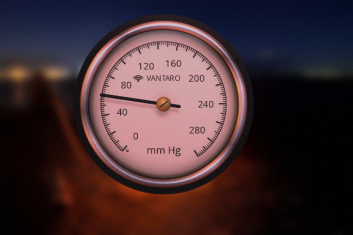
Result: {"value": 60, "unit": "mmHg"}
